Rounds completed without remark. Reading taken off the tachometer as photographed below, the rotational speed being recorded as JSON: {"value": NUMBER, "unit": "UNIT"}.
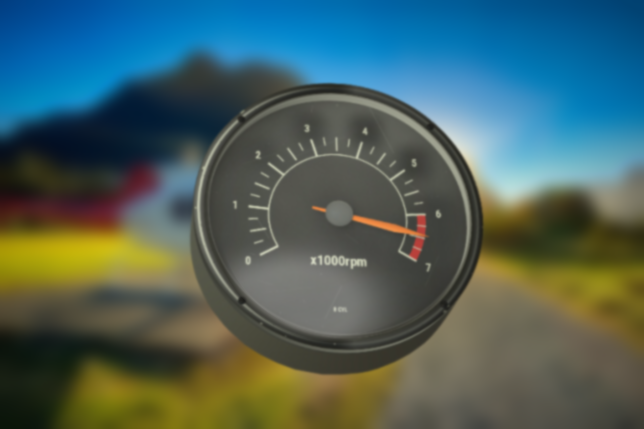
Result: {"value": 6500, "unit": "rpm"}
